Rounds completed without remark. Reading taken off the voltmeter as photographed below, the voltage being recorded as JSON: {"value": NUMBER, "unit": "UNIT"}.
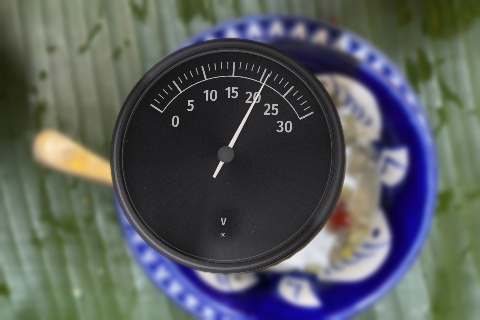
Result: {"value": 21, "unit": "V"}
